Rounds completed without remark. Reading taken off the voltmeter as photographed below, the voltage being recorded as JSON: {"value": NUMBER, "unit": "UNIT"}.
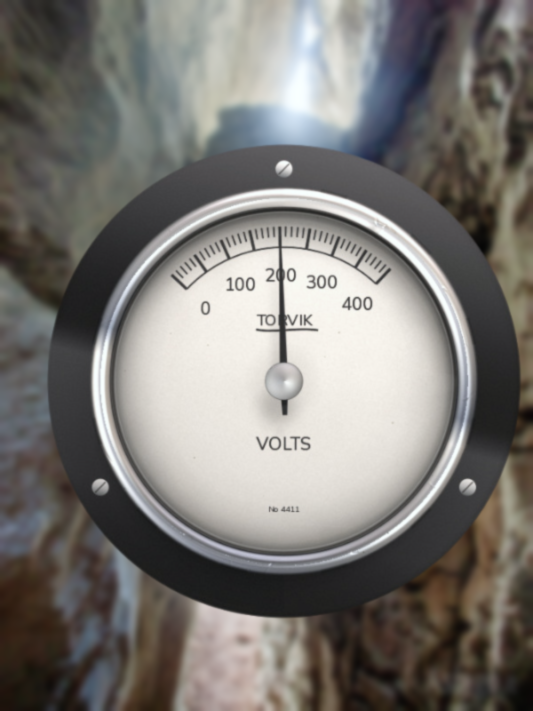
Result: {"value": 200, "unit": "V"}
